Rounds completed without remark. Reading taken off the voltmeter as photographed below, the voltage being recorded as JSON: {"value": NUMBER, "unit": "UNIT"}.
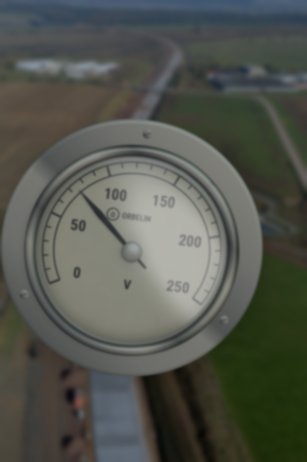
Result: {"value": 75, "unit": "V"}
